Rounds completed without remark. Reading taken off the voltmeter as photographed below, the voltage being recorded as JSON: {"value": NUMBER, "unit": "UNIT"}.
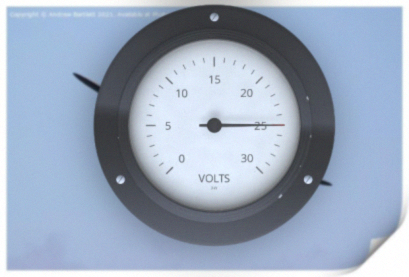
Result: {"value": 25, "unit": "V"}
